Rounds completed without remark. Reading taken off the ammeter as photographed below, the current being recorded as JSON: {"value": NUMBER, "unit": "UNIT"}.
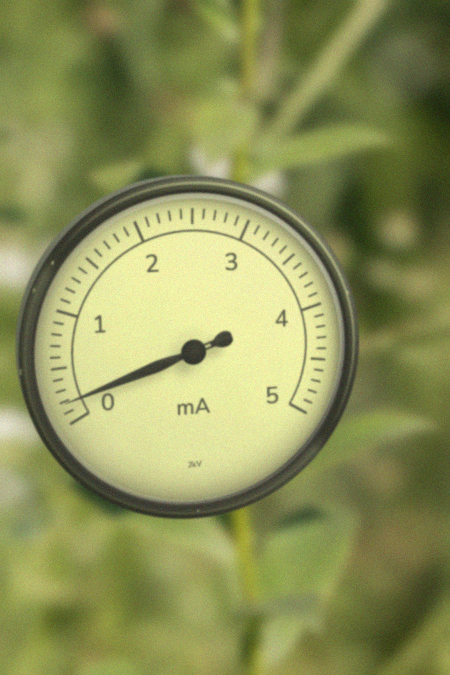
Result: {"value": 0.2, "unit": "mA"}
